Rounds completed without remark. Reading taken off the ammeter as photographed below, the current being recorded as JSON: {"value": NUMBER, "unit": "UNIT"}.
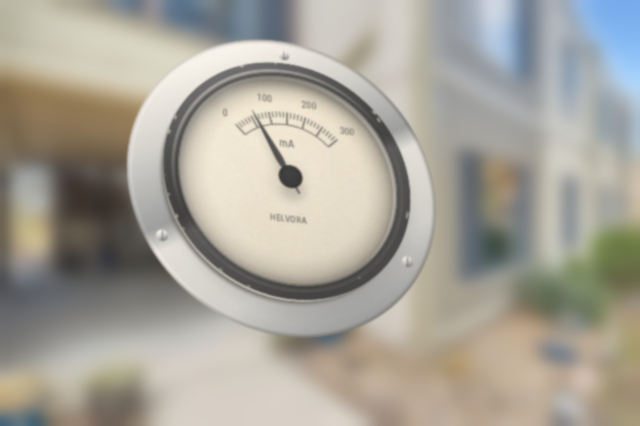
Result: {"value": 50, "unit": "mA"}
